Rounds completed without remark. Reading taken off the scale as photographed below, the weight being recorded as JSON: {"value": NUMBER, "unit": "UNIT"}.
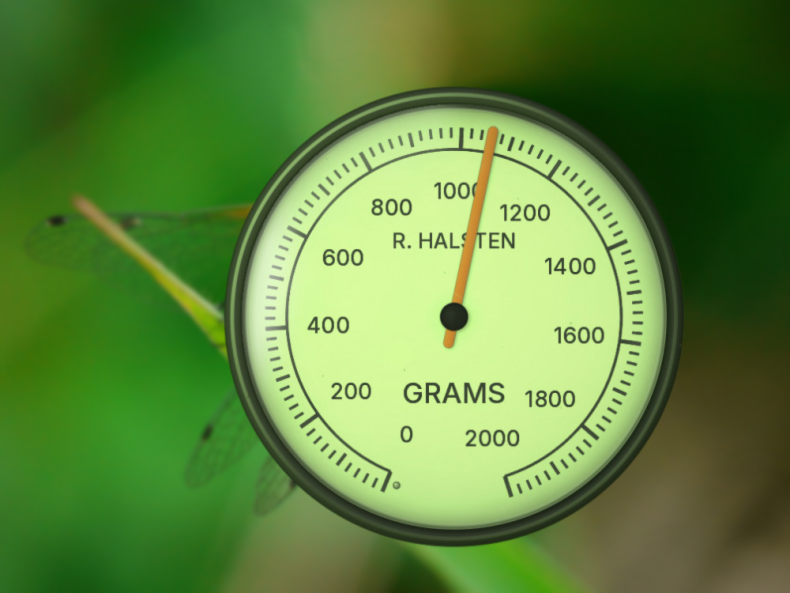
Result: {"value": 1060, "unit": "g"}
